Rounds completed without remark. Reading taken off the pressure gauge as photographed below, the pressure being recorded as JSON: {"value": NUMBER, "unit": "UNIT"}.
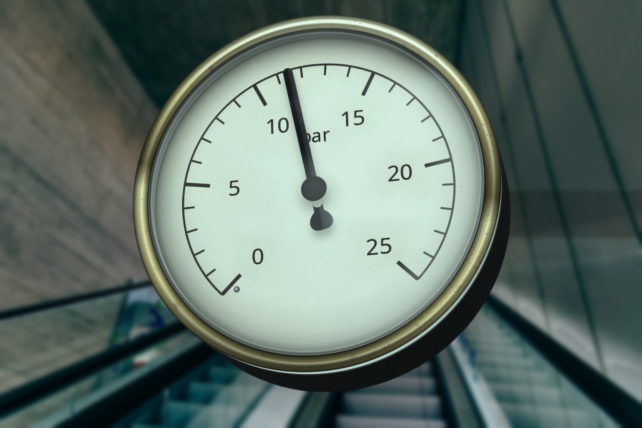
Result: {"value": 11.5, "unit": "bar"}
